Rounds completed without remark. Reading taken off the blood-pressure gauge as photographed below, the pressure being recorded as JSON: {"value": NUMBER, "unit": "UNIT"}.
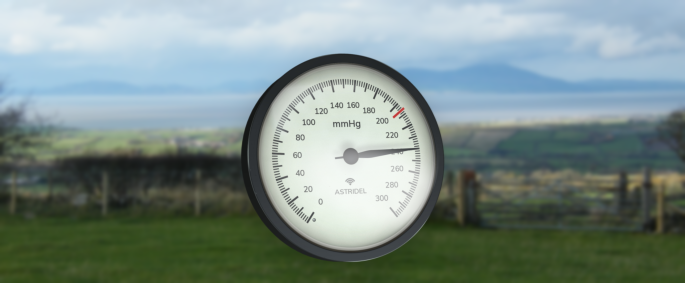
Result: {"value": 240, "unit": "mmHg"}
